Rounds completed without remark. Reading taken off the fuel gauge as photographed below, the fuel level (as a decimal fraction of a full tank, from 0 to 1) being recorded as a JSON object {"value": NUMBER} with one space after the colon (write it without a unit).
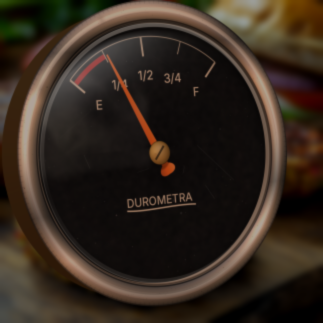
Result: {"value": 0.25}
